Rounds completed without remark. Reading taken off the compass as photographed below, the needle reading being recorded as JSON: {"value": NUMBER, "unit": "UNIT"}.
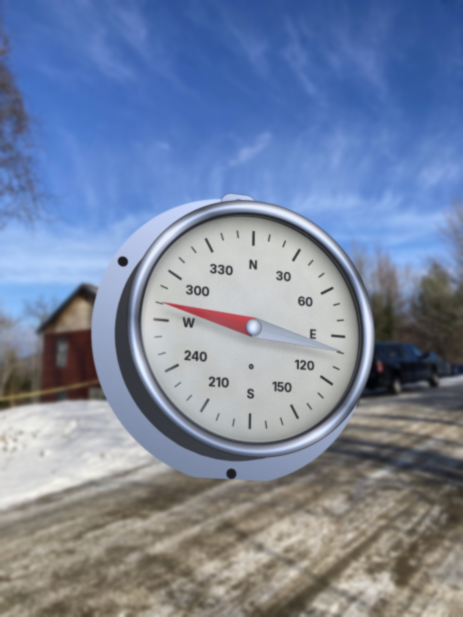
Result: {"value": 280, "unit": "°"}
